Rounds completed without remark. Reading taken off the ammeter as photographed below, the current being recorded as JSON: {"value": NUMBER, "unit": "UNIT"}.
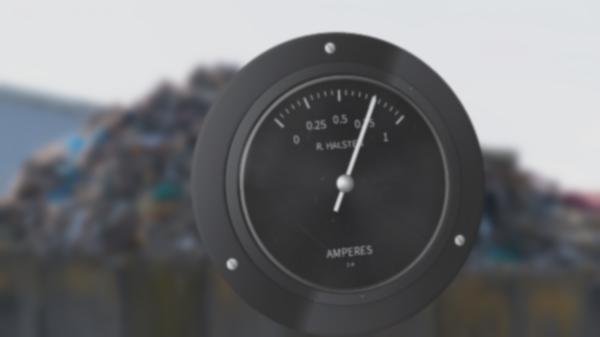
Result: {"value": 0.75, "unit": "A"}
